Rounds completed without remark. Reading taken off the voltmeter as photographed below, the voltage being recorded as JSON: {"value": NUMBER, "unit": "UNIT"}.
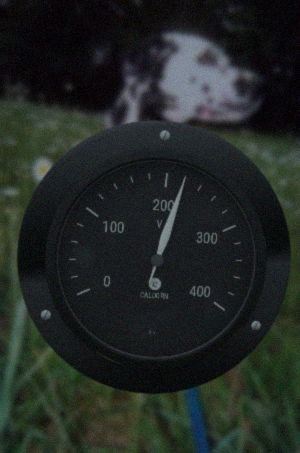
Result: {"value": 220, "unit": "V"}
